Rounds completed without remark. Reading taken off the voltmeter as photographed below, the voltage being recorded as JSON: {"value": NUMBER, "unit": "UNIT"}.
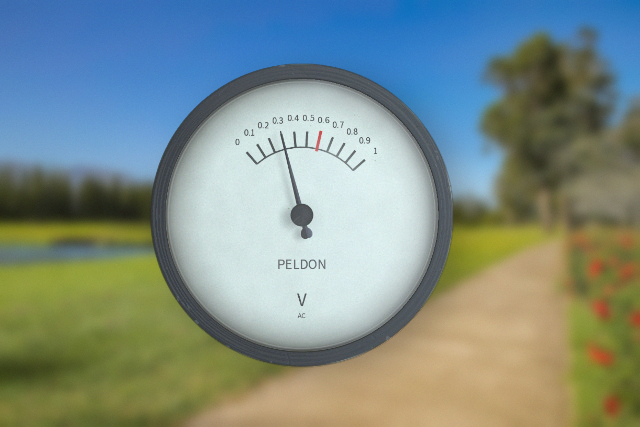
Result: {"value": 0.3, "unit": "V"}
